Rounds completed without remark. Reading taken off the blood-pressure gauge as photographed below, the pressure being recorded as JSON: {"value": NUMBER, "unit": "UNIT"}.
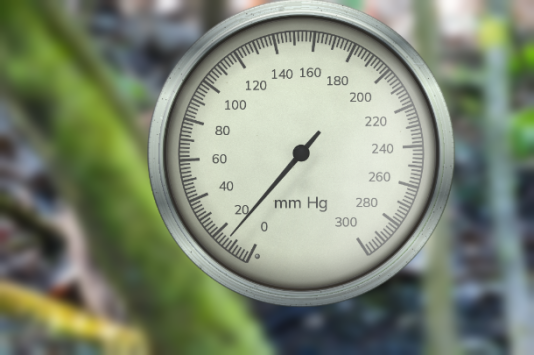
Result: {"value": 14, "unit": "mmHg"}
